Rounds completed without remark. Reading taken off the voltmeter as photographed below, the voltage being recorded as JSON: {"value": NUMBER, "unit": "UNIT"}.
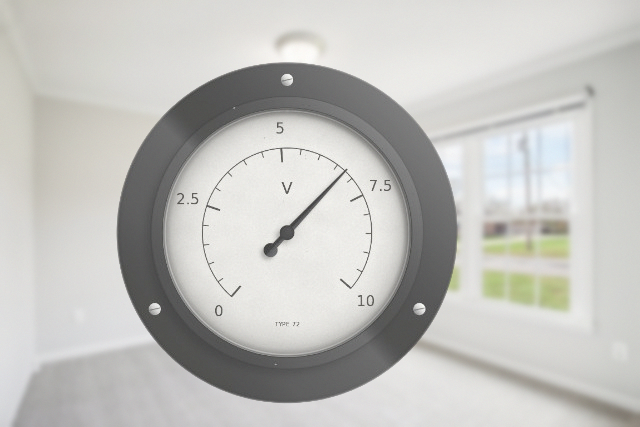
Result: {"value": 6.75, "unit": "V"}
